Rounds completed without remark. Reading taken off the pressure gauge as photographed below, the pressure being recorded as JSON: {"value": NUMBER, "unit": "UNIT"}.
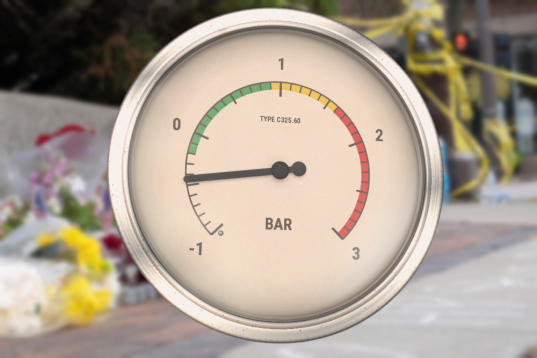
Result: {"value": -0.45, "unit": "bar"}
